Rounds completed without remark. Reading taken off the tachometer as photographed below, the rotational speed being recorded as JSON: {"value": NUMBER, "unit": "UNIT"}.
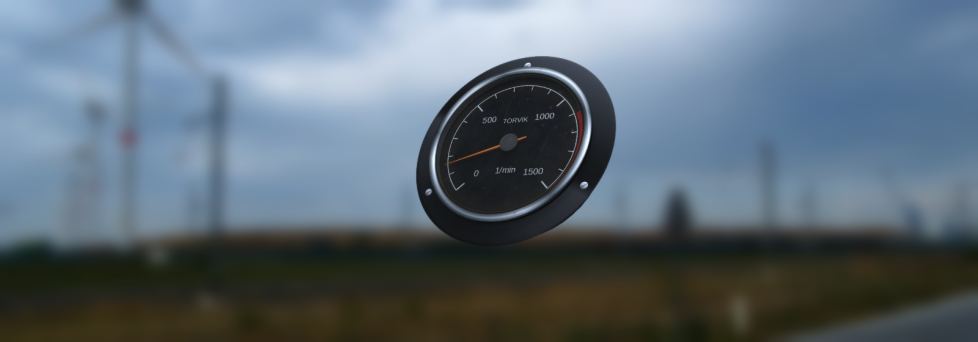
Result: {"value": 150, "unit": "rpm"}
